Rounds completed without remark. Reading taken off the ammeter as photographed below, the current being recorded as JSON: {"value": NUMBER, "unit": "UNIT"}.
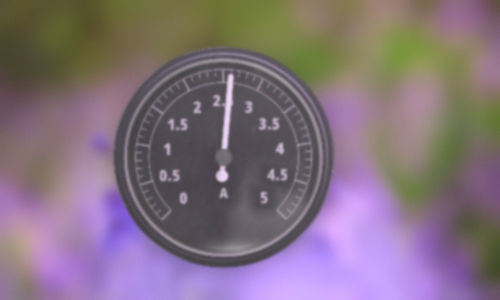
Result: {"value": 2.6, "unit": "A"}
